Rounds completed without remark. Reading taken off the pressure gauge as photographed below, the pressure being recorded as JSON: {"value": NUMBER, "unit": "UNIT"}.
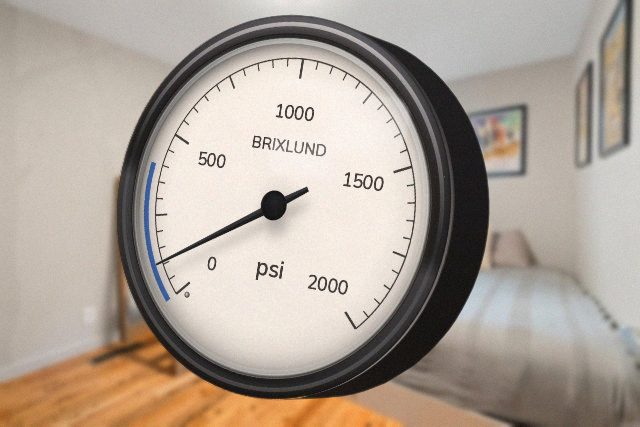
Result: {"value": 100, "unit": "psi"}
